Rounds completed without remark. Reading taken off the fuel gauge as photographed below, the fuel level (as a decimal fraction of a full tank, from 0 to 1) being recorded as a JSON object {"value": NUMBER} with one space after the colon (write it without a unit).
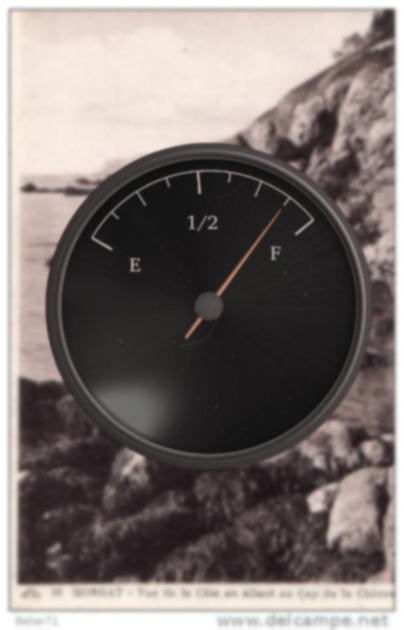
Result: {"value": 0.875}
